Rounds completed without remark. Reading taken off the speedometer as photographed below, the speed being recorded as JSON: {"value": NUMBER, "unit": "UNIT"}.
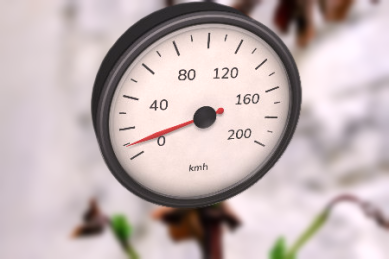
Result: {"value": 10, "unit": "km/h"}
